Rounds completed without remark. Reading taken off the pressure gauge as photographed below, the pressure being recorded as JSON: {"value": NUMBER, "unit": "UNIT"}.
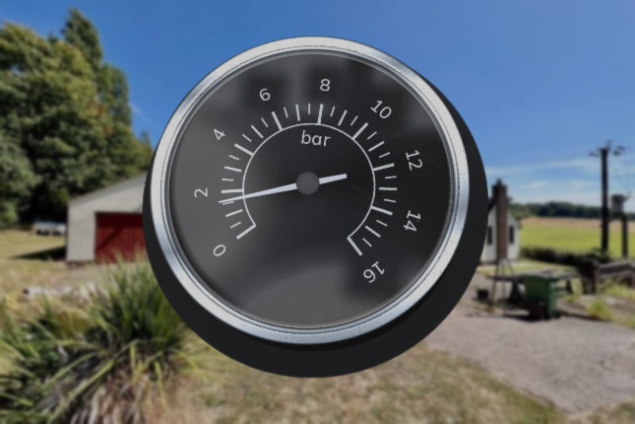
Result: {"value": 1.5, "unit": "bar"}
